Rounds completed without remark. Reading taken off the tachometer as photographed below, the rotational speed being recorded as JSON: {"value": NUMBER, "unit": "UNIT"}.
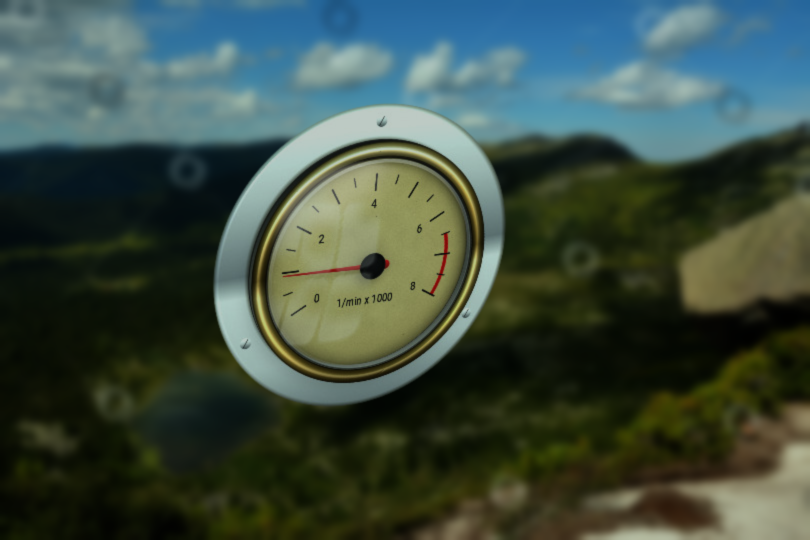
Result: {"value": 1000, "unit": "rpm"}
